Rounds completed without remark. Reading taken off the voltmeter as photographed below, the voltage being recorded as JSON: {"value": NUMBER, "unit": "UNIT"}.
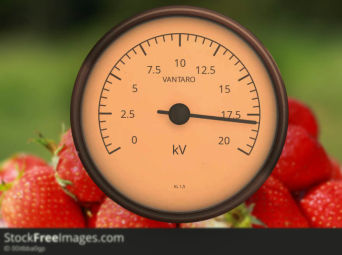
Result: {"value": 18, "unit": "kV"}
